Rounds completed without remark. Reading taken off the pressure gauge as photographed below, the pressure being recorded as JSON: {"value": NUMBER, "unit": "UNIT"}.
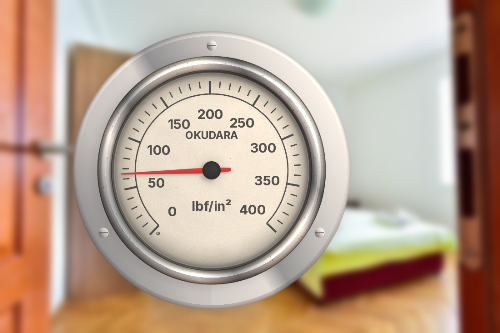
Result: {"value": 65, "unit": "psi"}
